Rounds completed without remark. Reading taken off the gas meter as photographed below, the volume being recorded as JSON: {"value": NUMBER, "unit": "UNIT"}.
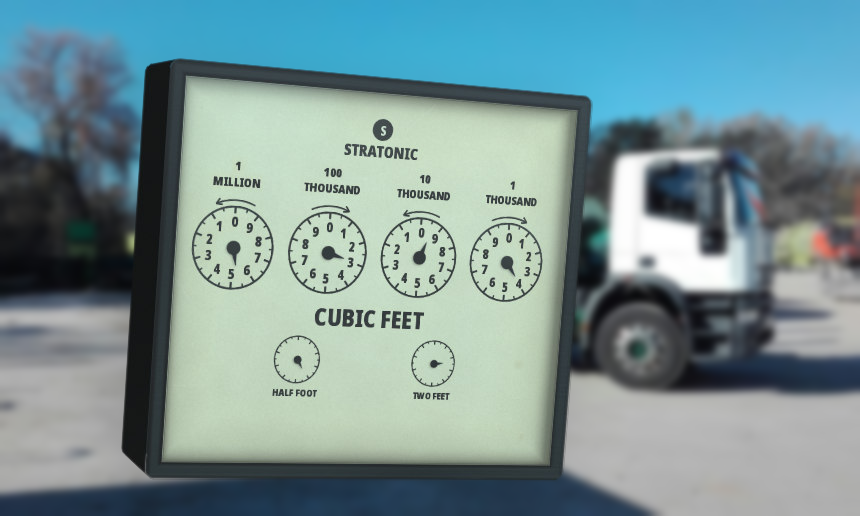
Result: {"value": 529400, "unit": "ft³"}
